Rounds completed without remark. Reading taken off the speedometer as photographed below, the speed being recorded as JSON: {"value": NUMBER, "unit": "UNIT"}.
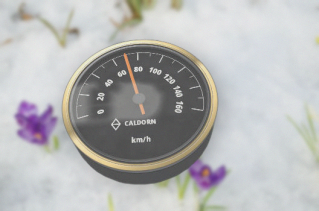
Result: {"value": 70, "unit": "km/h"}
